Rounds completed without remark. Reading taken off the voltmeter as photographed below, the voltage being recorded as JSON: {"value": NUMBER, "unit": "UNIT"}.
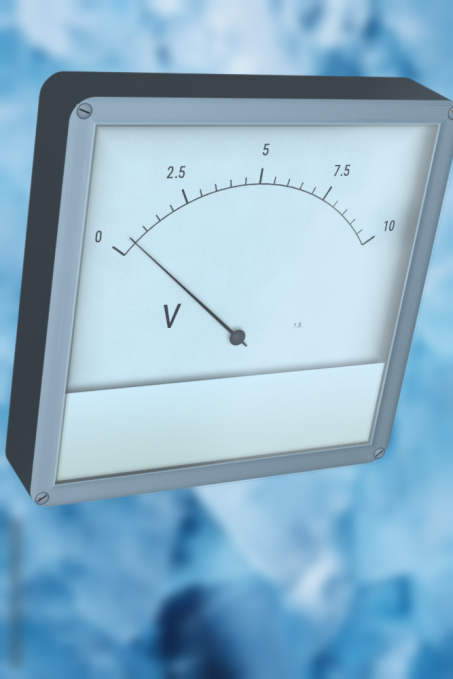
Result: {"value": 0.5, "unit": "V"}
